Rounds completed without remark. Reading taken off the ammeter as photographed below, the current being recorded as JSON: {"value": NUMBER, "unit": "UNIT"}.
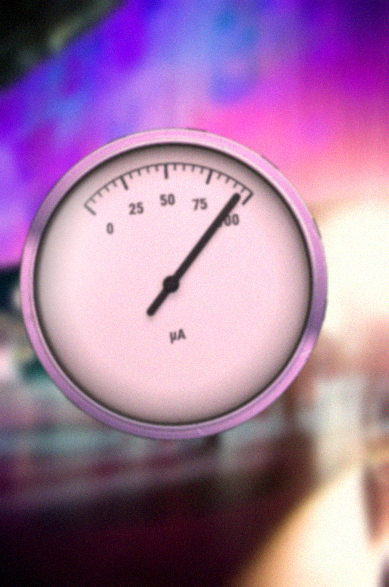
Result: {"value": 95, "unit": "µA"}
